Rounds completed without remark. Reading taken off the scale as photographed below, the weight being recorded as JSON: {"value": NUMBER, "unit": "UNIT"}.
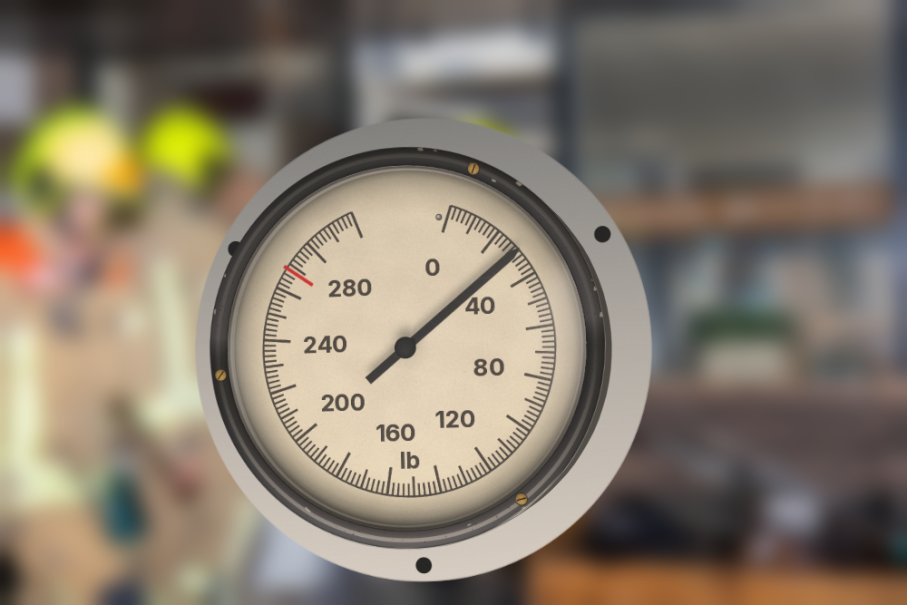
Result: {"value": 30, "unit": "lb"}
